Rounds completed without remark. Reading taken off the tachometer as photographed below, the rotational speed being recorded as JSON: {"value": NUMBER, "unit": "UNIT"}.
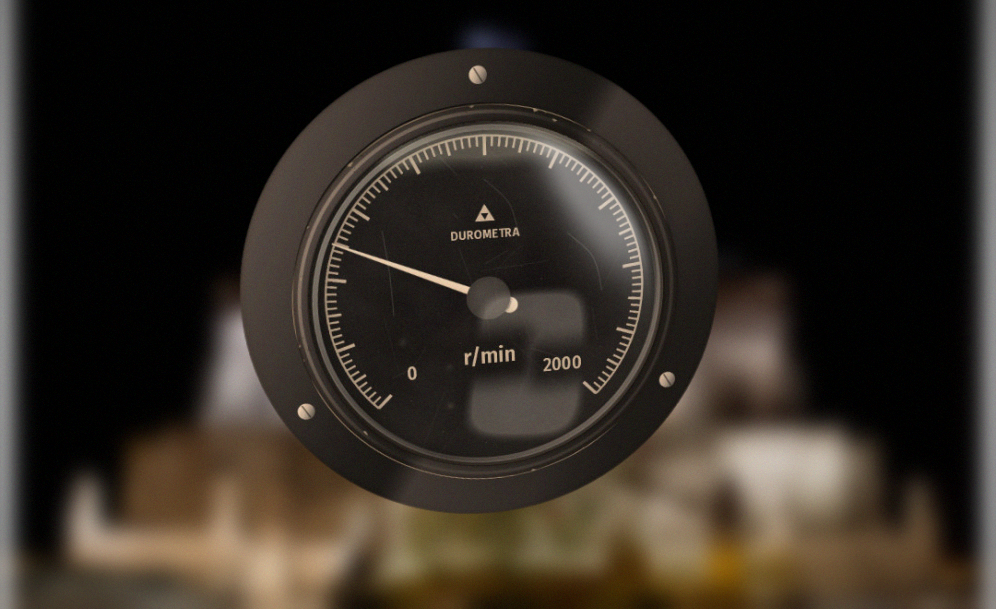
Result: {"value": 500, "unit": "rpm"}
